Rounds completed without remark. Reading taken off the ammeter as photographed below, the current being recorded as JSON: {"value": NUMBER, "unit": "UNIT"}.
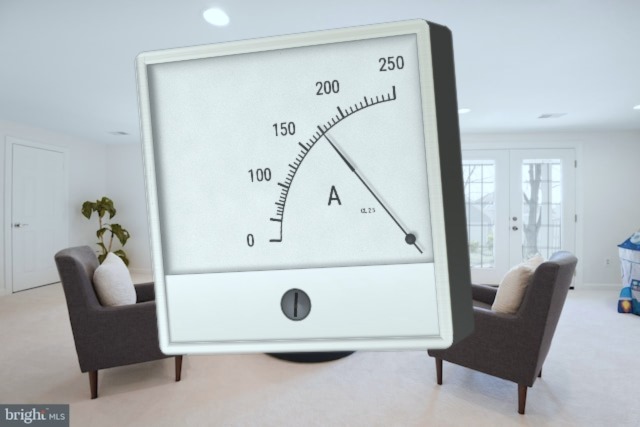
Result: {"value": 175, "unit": "A"}
